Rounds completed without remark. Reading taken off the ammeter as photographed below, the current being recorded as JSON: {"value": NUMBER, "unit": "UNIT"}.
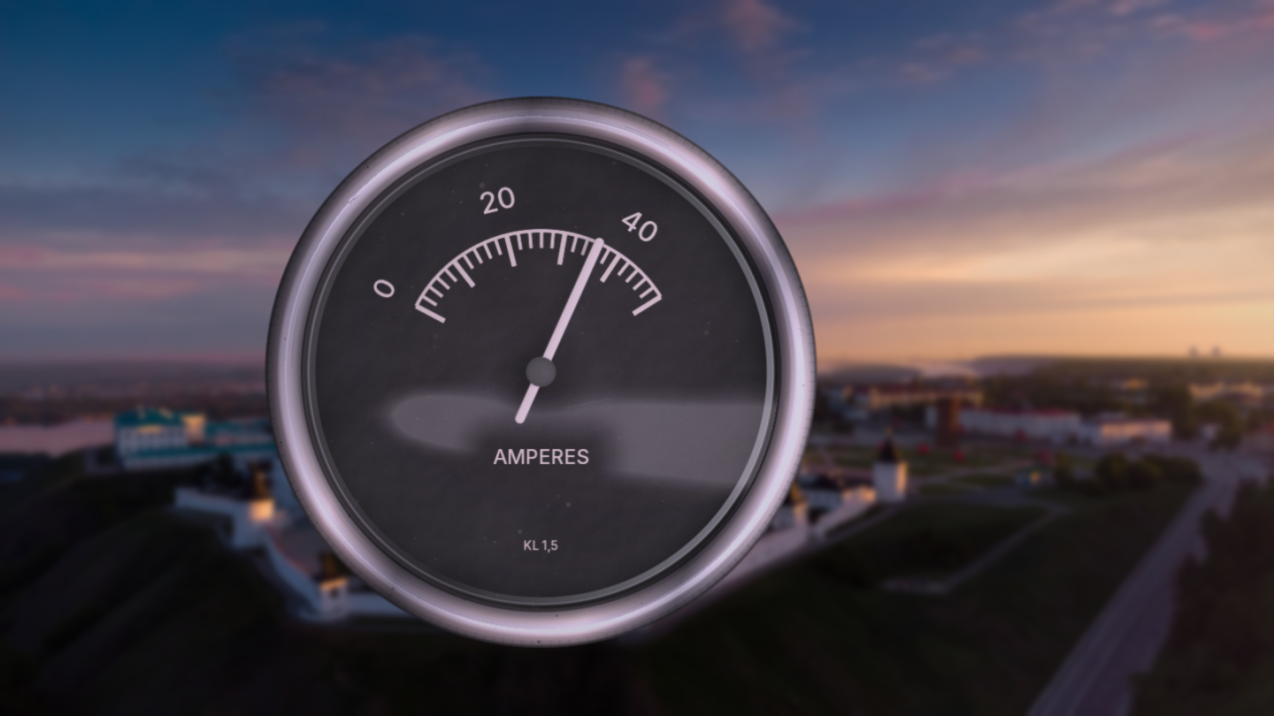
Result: {"value": 36, "unit": "A"}
